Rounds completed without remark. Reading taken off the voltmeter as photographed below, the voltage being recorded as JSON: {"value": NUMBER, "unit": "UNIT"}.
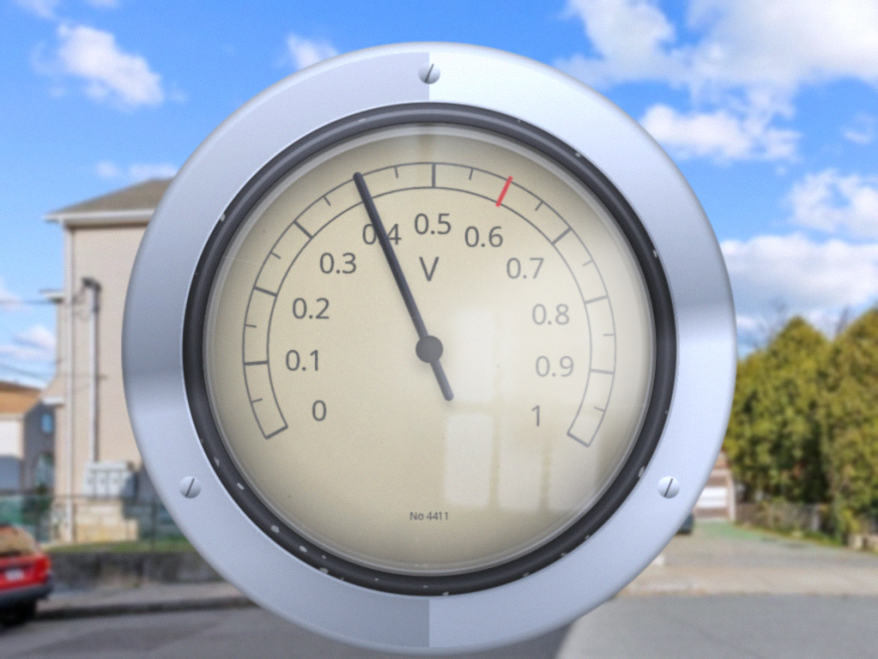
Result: {"value": 0.4, "unit": "V"}
